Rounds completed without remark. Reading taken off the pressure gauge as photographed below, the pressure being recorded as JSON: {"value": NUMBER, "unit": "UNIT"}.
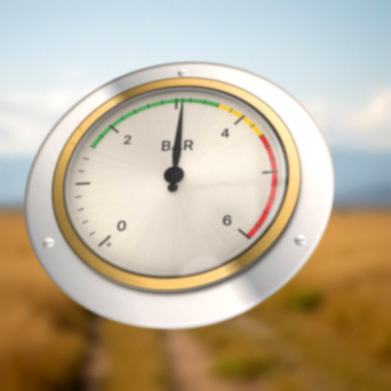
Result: {"value": 3.1, "unit": "bar"}
